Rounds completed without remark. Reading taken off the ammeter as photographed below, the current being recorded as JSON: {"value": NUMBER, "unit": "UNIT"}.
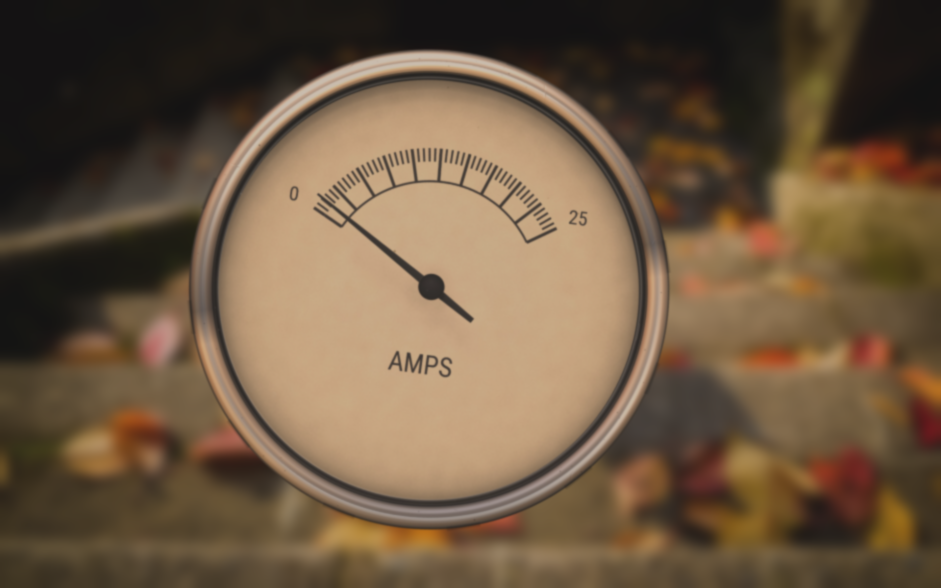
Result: {"value": 1, "unit": "A"}
